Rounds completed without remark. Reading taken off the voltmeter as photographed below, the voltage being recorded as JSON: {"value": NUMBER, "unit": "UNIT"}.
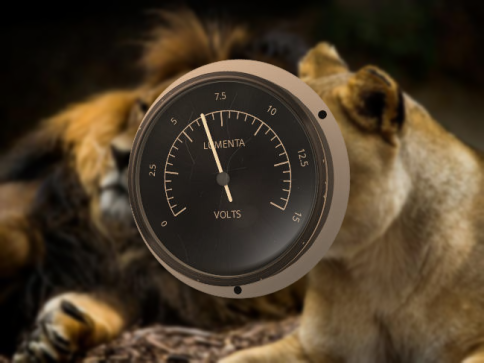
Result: {"value": 6.5, "unit": "V"}
